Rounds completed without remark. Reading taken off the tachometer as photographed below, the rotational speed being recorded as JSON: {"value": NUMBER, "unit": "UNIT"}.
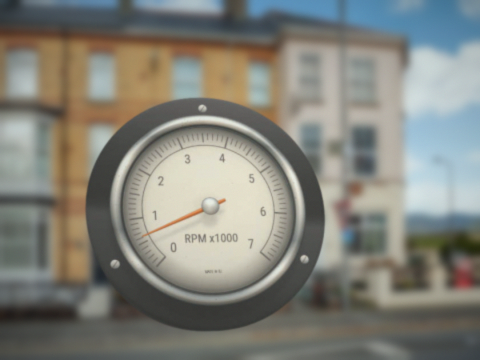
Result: {"value": 600, "unit": "rpm"}
